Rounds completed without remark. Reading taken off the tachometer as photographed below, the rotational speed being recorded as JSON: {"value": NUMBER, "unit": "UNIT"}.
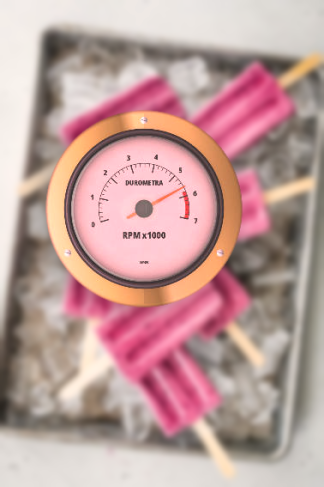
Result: {"value": 5600, "unit": "rpm"}
